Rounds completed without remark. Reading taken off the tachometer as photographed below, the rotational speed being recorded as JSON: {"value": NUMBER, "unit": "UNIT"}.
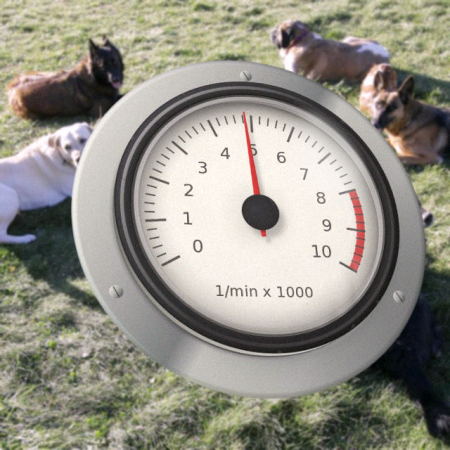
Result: {"value": 4800, "unit": "rpm"}
